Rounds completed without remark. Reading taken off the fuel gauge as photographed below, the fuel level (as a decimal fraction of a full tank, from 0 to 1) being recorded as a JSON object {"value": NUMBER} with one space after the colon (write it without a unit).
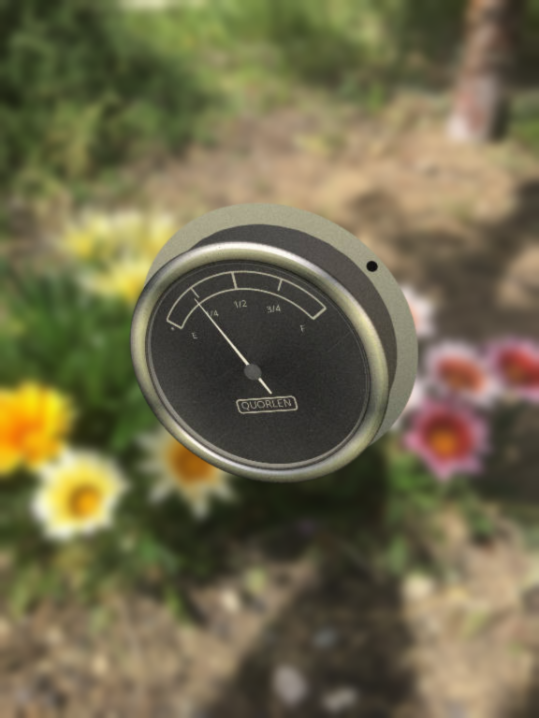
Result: {"value": 0.25}
